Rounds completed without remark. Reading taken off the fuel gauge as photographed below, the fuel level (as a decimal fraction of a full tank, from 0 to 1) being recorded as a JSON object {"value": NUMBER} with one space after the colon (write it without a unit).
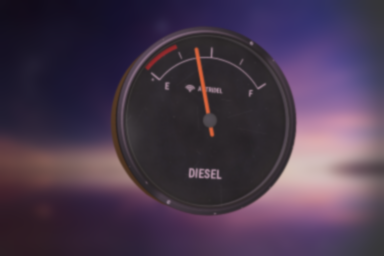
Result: {"value": 0.375}
